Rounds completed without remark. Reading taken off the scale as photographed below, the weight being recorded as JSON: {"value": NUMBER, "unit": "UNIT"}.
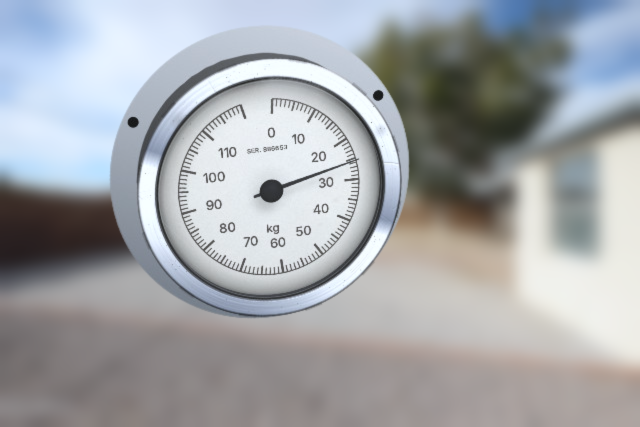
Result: {"value": 25, "unit": "kg"}
